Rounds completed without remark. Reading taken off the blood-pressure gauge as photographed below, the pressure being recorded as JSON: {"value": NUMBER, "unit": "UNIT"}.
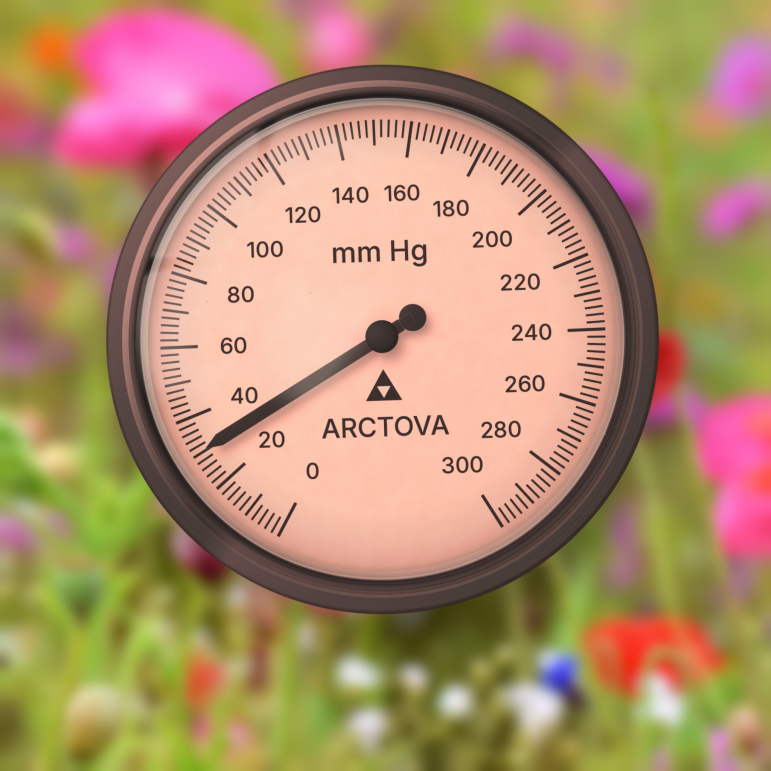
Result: {"value": 30, "unit": "mmHg"}
